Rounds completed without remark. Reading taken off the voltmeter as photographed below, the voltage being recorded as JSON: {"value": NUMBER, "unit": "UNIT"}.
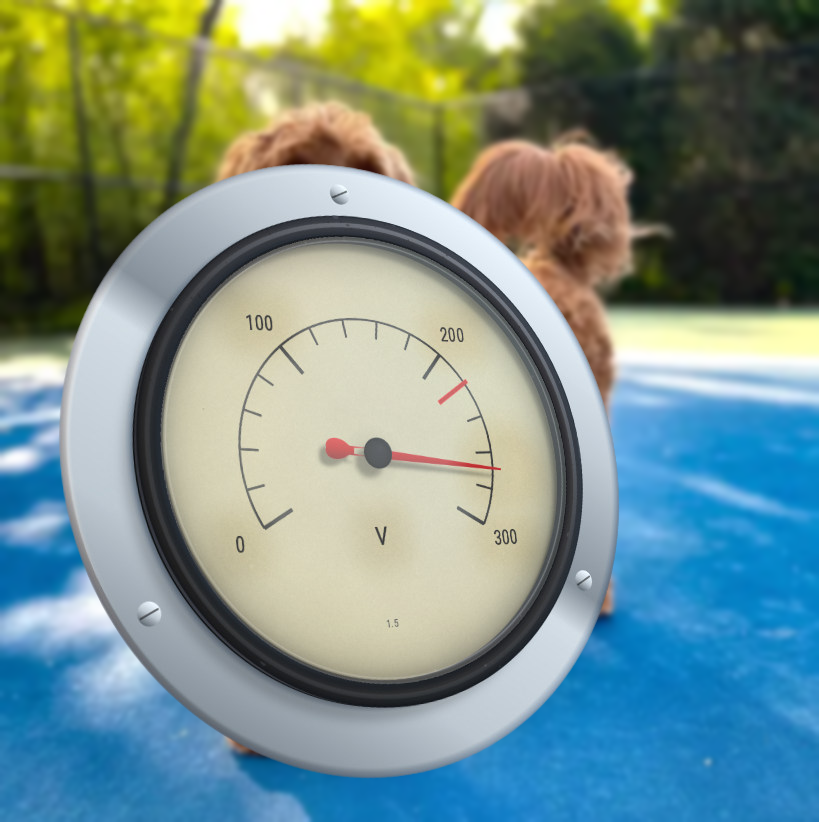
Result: {"value": 270, "unit": "V"}
